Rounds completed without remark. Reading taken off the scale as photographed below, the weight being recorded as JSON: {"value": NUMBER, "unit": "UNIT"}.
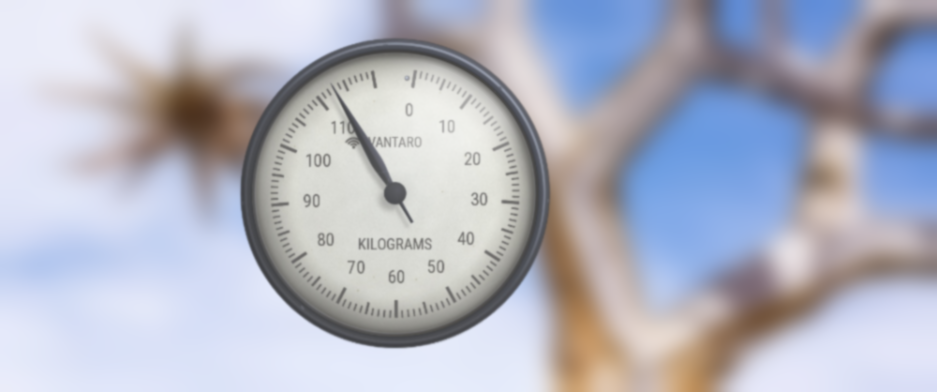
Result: {"value": 113, "unit": "kg"}
